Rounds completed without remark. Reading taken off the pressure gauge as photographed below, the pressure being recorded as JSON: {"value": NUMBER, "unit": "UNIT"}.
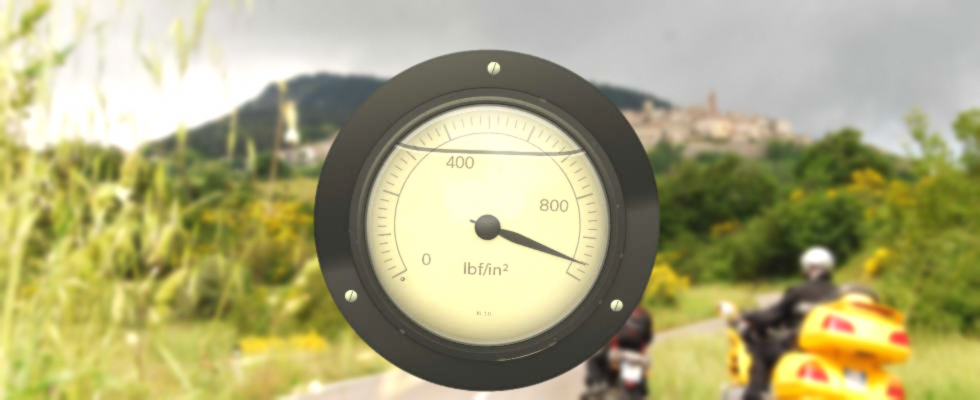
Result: {"value": 960, "unit": "psi"}
